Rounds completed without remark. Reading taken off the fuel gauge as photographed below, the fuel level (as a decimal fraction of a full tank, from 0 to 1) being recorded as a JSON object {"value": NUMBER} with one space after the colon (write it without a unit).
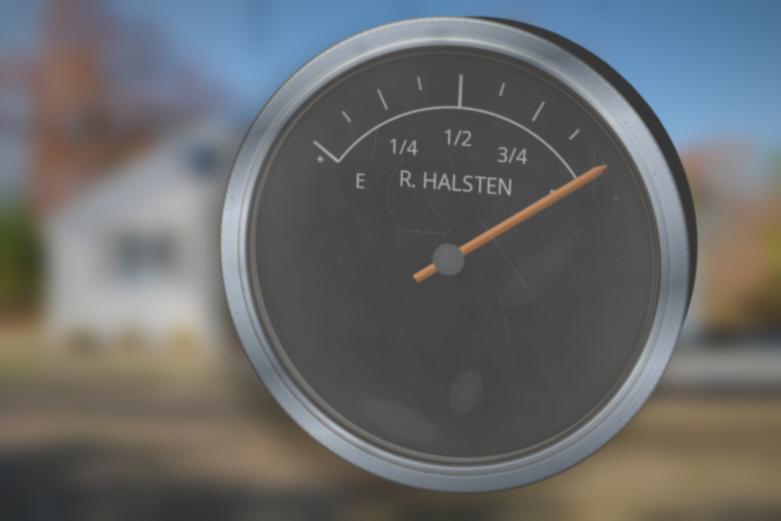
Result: {"value": 1}
